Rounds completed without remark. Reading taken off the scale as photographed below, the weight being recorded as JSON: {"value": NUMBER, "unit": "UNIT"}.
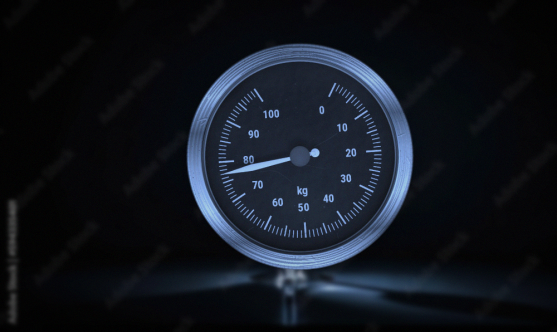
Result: {"value": 77, "unit": "kg"}
